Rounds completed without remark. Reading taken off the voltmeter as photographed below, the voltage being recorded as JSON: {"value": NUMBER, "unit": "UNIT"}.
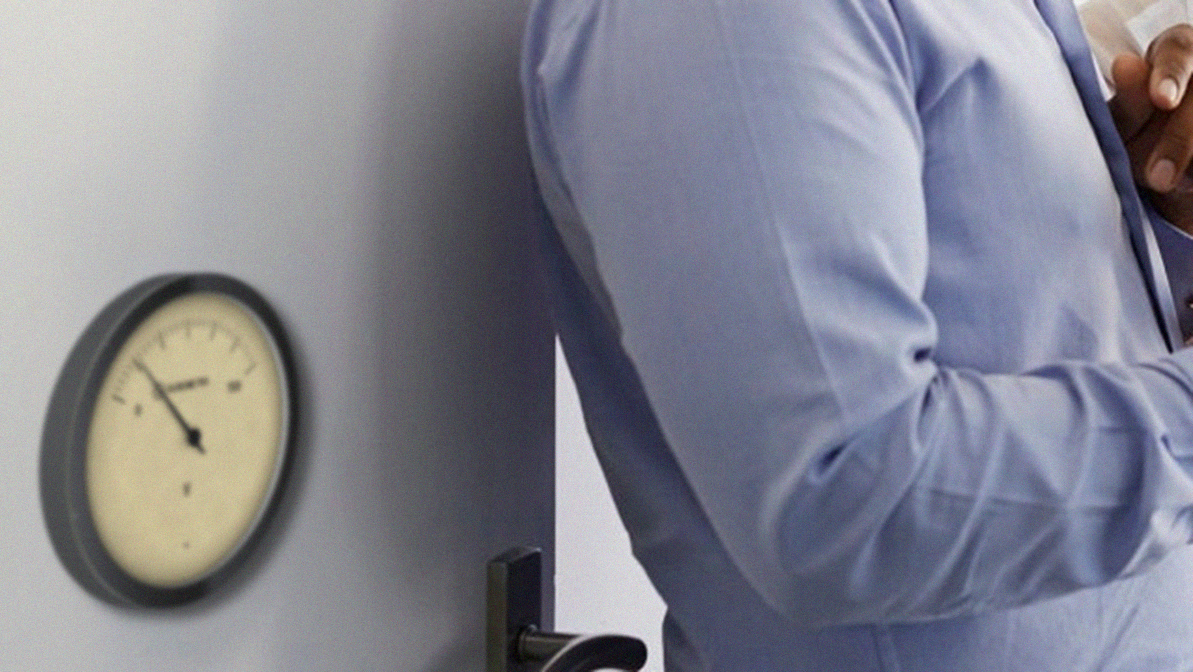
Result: {"value": 25, "unit": "V"}
